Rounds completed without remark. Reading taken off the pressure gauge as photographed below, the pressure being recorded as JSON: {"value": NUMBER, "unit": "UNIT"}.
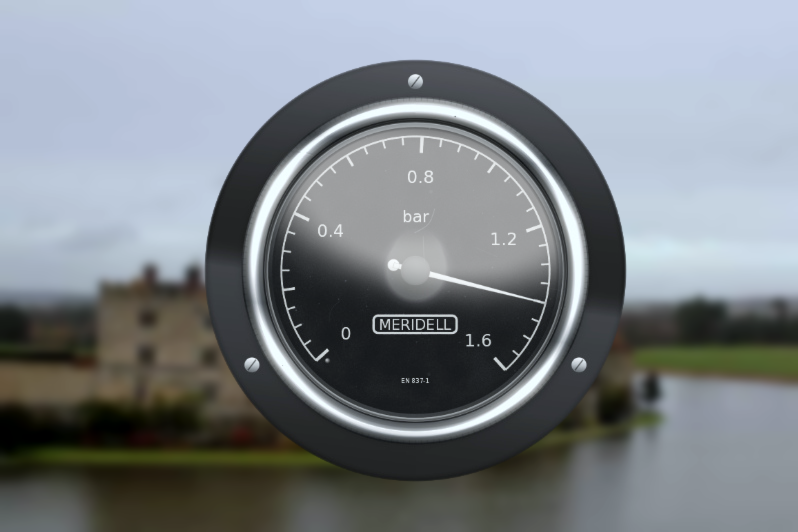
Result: {"value": 1.4, "unit": "bar"}
